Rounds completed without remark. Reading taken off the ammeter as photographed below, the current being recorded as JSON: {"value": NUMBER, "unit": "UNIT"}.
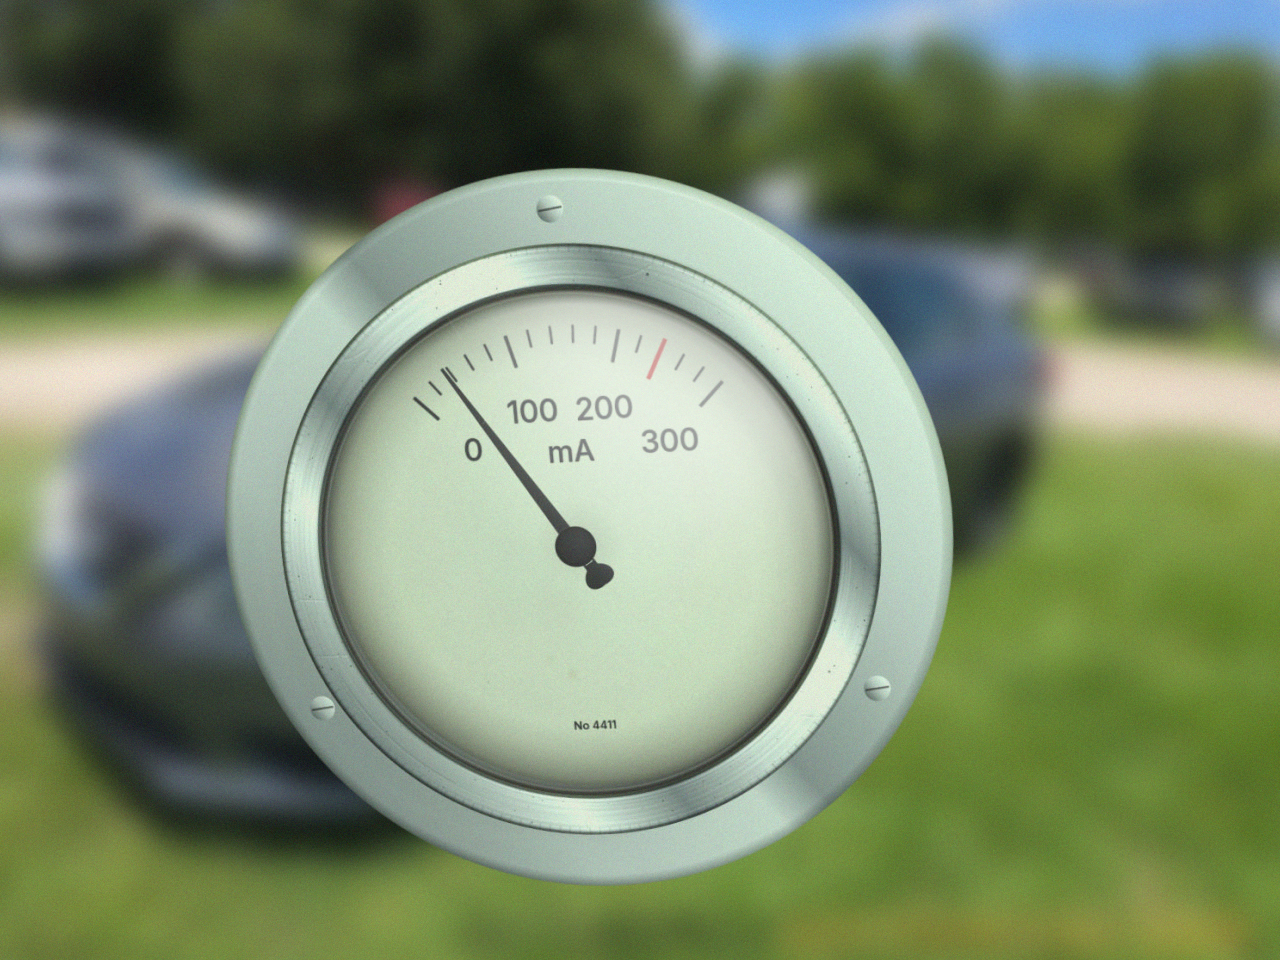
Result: {"value": 40, "unit": "mA"}
